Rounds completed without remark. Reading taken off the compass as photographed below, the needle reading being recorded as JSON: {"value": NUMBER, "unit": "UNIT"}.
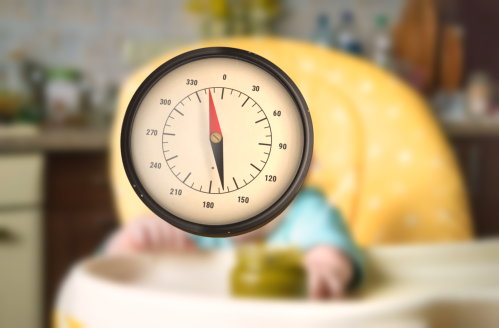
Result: {"value": 345, "unit": "°"}
